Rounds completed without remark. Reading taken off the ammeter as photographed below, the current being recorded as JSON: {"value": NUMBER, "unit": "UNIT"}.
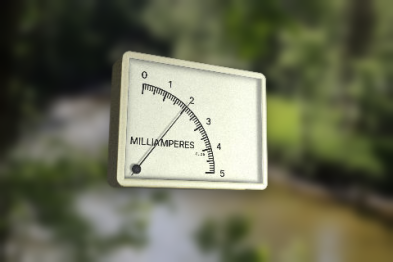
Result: {"value": 2, "unit": "mA"}
